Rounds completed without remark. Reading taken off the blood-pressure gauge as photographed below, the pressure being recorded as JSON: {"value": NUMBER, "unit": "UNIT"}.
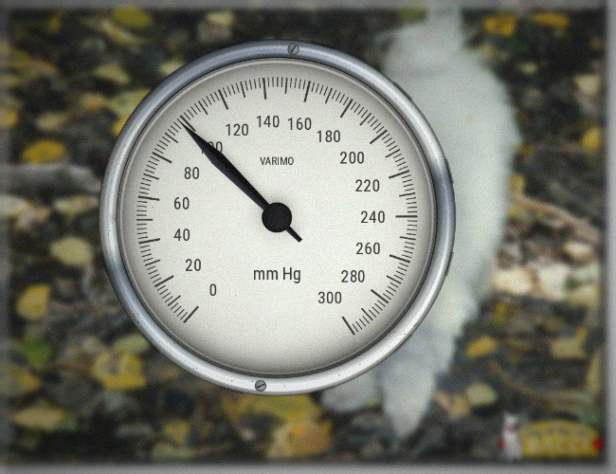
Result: {"value": 98, "unit": "mmHg"}
